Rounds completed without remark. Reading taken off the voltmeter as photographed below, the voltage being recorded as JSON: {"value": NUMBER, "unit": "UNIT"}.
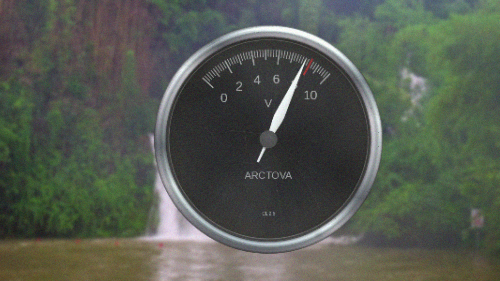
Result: {"value": 8, "unit": "V"}
